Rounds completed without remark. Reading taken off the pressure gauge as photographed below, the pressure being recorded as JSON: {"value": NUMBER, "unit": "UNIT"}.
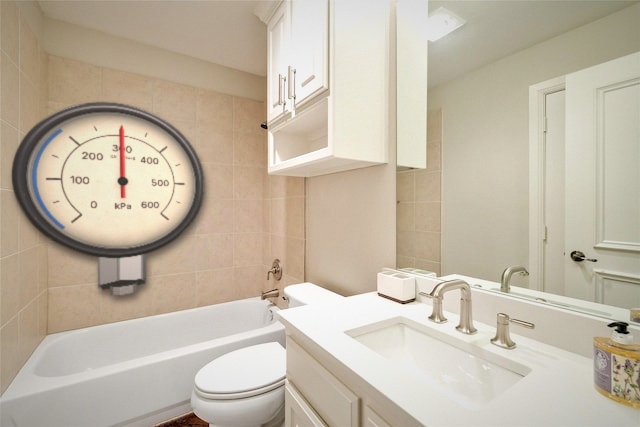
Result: {"value": 300, "unit": "kPa"}
